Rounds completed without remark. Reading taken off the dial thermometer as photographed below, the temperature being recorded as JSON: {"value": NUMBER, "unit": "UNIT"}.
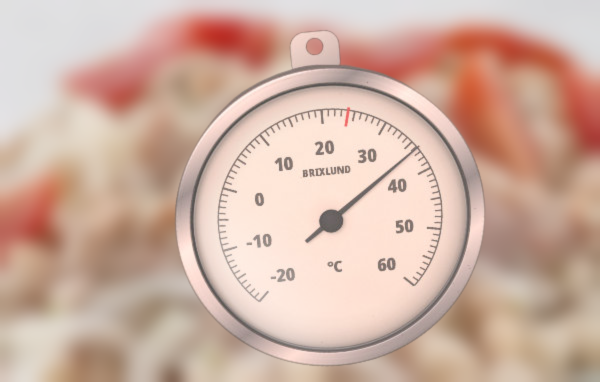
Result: {"value": 36, "unit": "°C"}
